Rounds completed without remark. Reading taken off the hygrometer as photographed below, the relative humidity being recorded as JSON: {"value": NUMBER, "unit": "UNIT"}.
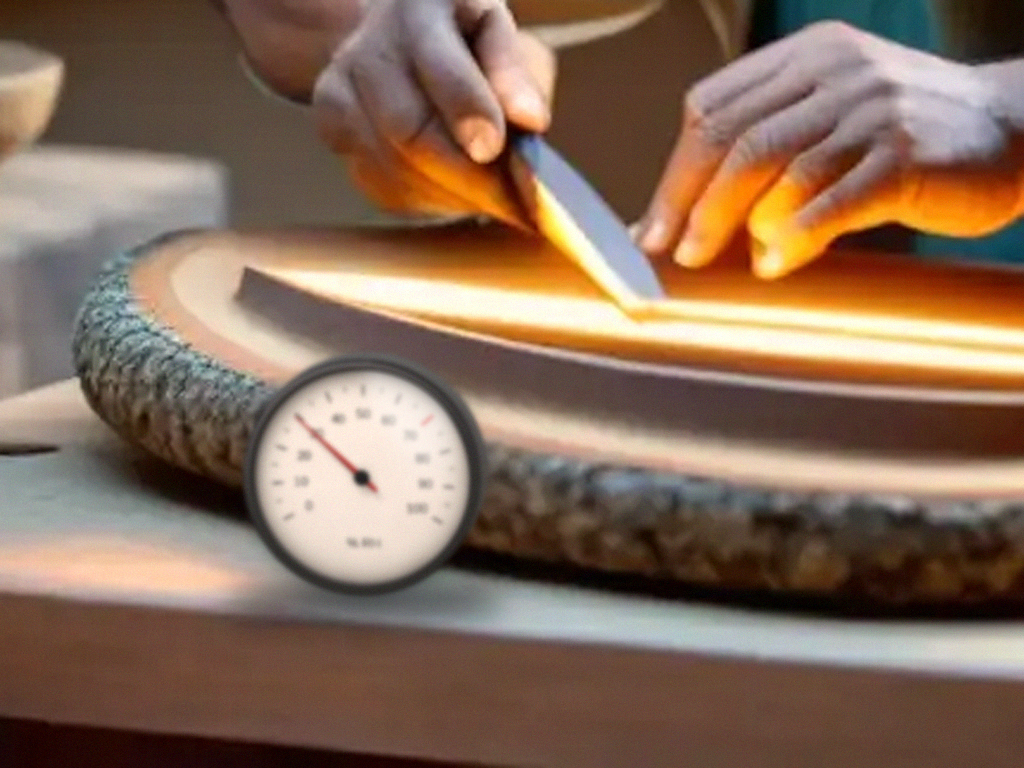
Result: {"value": 30, "unit": "%"}
